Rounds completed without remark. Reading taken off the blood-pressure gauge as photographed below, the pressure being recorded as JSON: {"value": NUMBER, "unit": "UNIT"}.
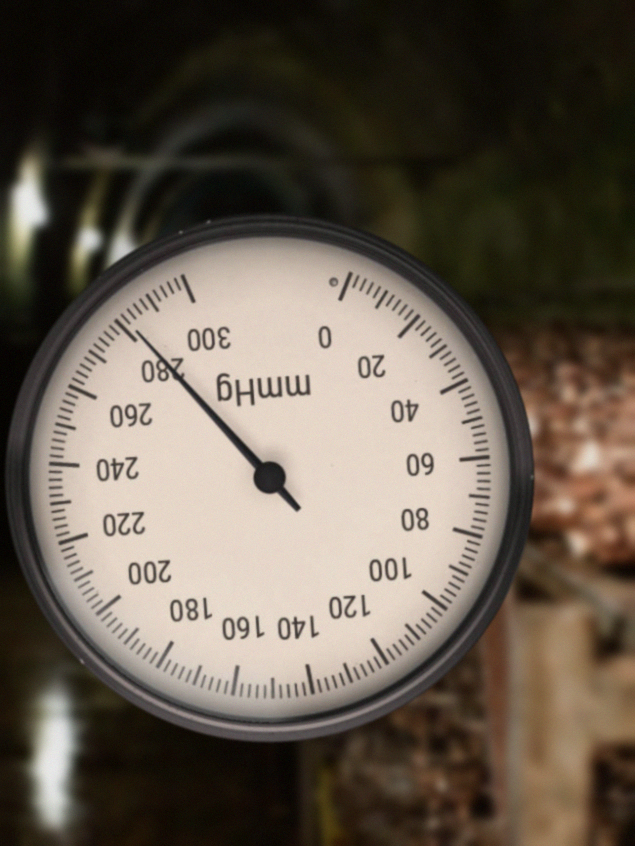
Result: {"value": 282, "unit": "mmHg"}
